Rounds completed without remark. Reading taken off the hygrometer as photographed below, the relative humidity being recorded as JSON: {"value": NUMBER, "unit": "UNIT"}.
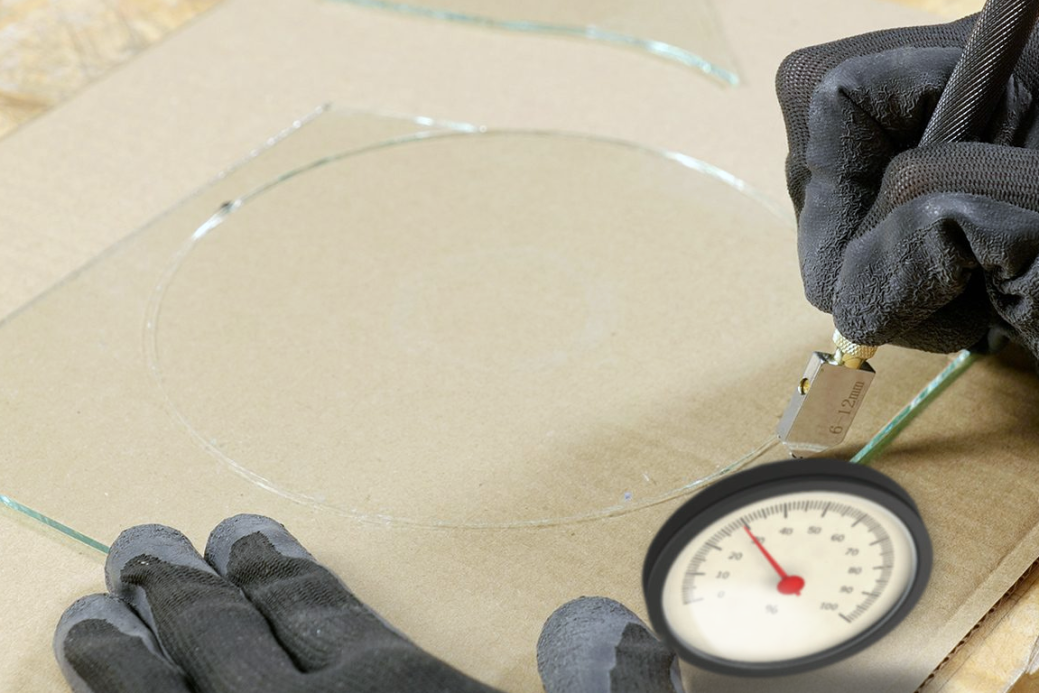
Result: {"value": 30, "unit": "%"}
